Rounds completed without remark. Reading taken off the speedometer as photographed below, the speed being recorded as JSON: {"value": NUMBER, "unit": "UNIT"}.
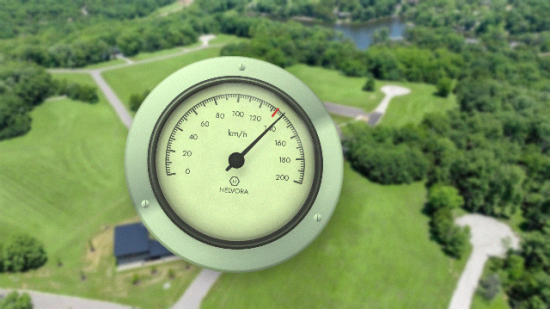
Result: {"value": 140, "unit": "km/h"}
